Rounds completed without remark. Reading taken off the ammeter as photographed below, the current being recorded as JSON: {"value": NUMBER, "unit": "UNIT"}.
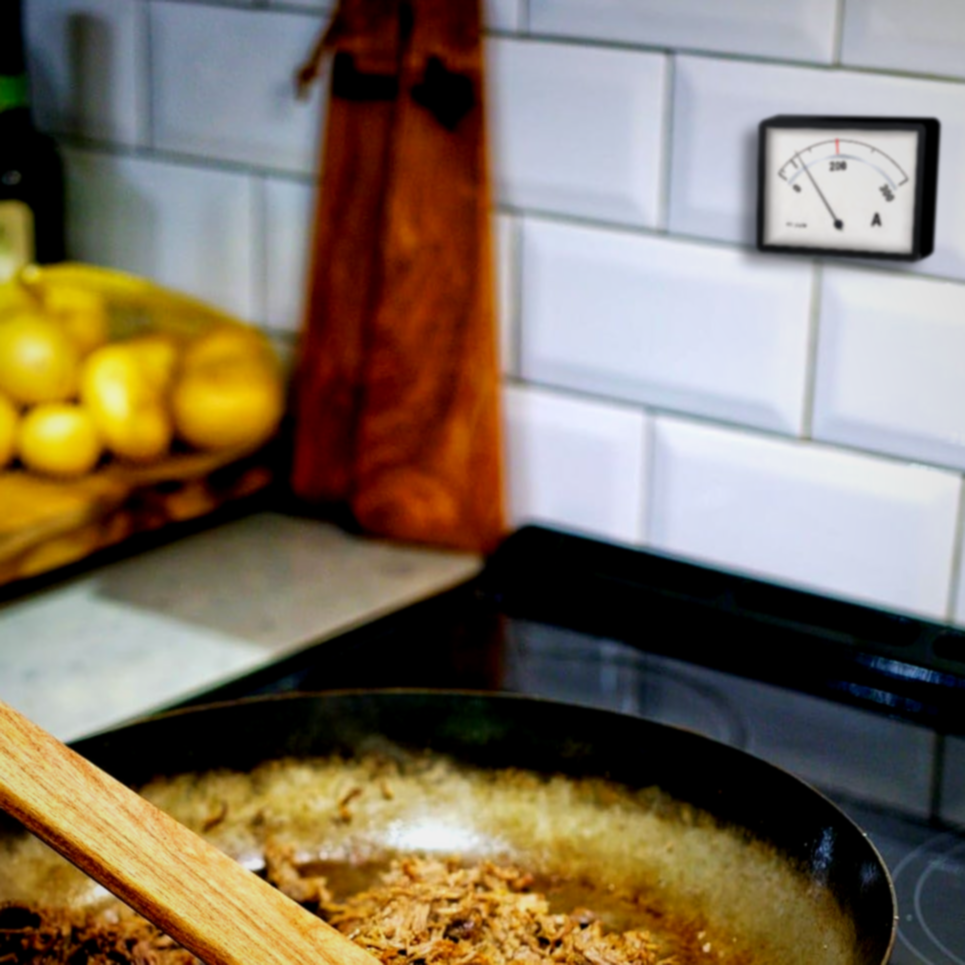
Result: {"value": 125, "unit": "A"}
